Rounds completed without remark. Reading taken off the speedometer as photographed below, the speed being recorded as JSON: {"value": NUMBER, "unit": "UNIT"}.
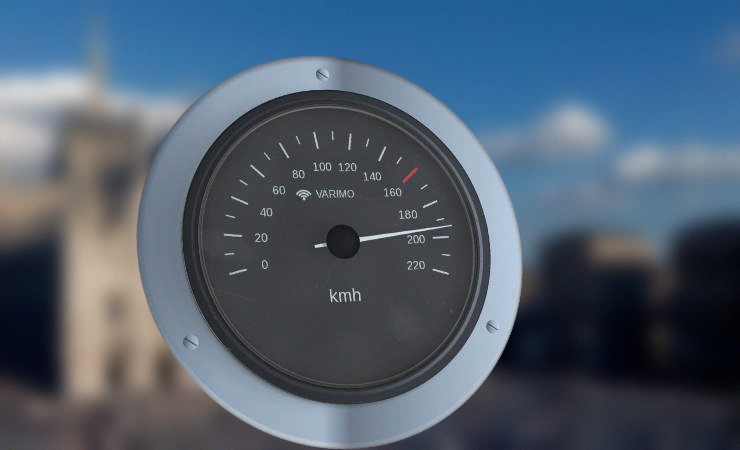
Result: {"value": 195, "unit": "km/h"}
